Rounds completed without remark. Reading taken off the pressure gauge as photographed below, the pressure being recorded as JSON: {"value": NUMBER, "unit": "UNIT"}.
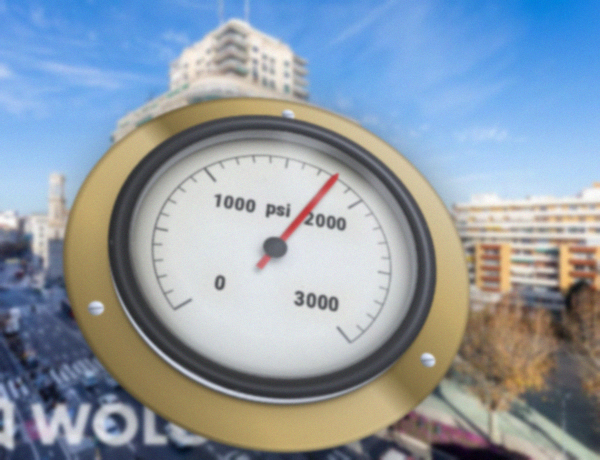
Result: {"value": 1800, "unit": "psi"}
